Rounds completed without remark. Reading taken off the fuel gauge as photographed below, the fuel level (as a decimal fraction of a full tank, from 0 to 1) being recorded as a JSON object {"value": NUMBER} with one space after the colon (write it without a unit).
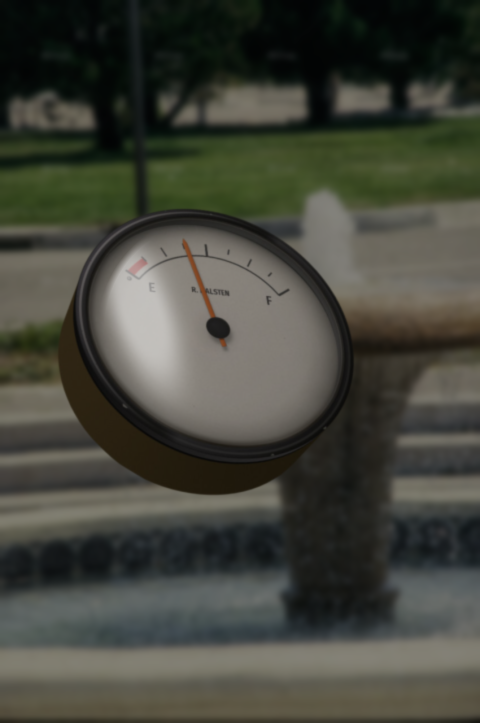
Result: {"value": 0.375}
